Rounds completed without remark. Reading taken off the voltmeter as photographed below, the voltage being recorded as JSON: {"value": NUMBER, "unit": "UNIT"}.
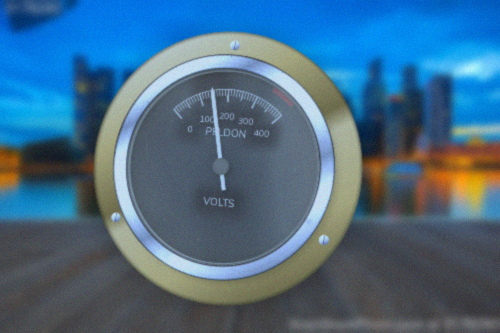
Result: {"value": 150, "unit": "V"}
